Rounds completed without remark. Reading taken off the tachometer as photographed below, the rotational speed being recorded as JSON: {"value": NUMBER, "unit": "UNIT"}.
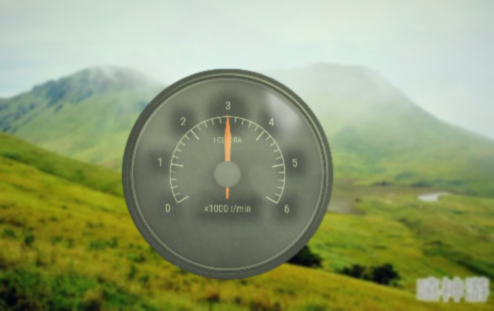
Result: {"value": 3000, "unit": "rpm"}
